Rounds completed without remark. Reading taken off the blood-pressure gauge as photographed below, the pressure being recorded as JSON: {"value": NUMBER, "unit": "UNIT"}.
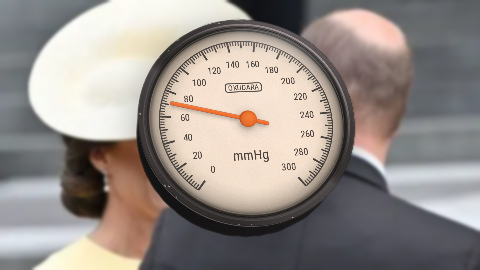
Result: {"value": 70, "unit": "mmHg"}
